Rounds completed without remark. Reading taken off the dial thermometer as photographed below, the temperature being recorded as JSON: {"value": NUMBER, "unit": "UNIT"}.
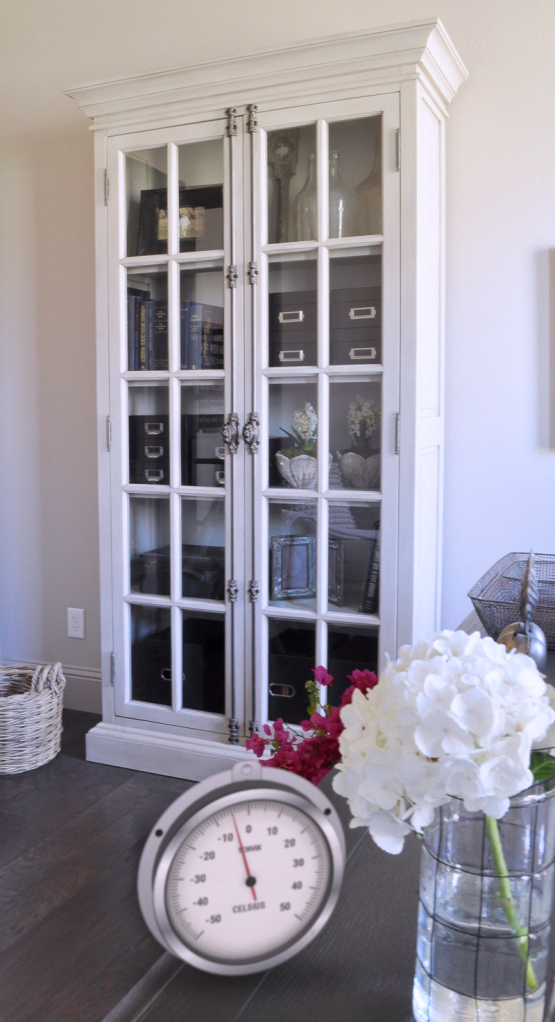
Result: {"value": -5, "unit": "°C"}
